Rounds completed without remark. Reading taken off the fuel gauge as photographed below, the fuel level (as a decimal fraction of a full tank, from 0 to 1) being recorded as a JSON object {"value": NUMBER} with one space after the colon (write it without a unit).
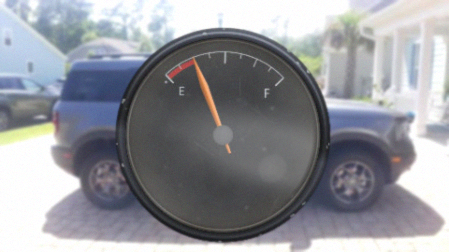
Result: {"value": 0.25}
